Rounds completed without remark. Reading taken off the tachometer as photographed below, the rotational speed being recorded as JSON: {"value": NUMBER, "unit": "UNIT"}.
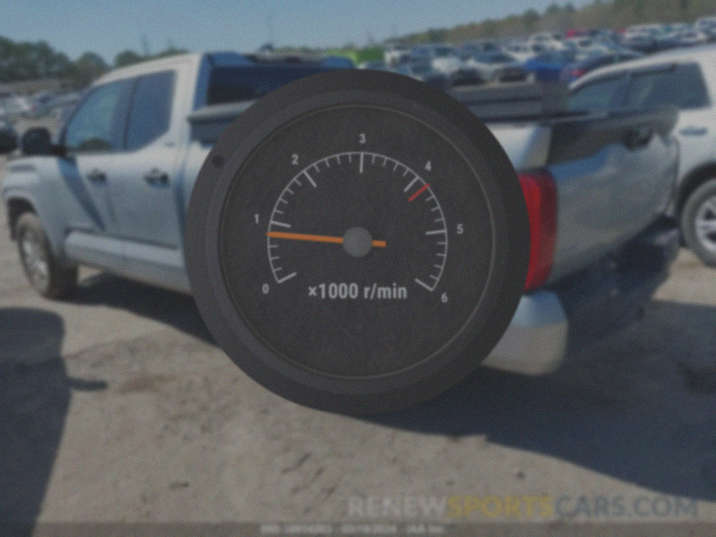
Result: {"value": 800, "unit": "rpm"}
